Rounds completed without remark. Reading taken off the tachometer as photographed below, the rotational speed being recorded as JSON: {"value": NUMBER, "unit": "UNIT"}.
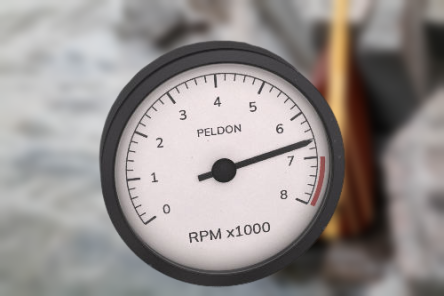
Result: {"value": 6600, "unit": "rpm"}
